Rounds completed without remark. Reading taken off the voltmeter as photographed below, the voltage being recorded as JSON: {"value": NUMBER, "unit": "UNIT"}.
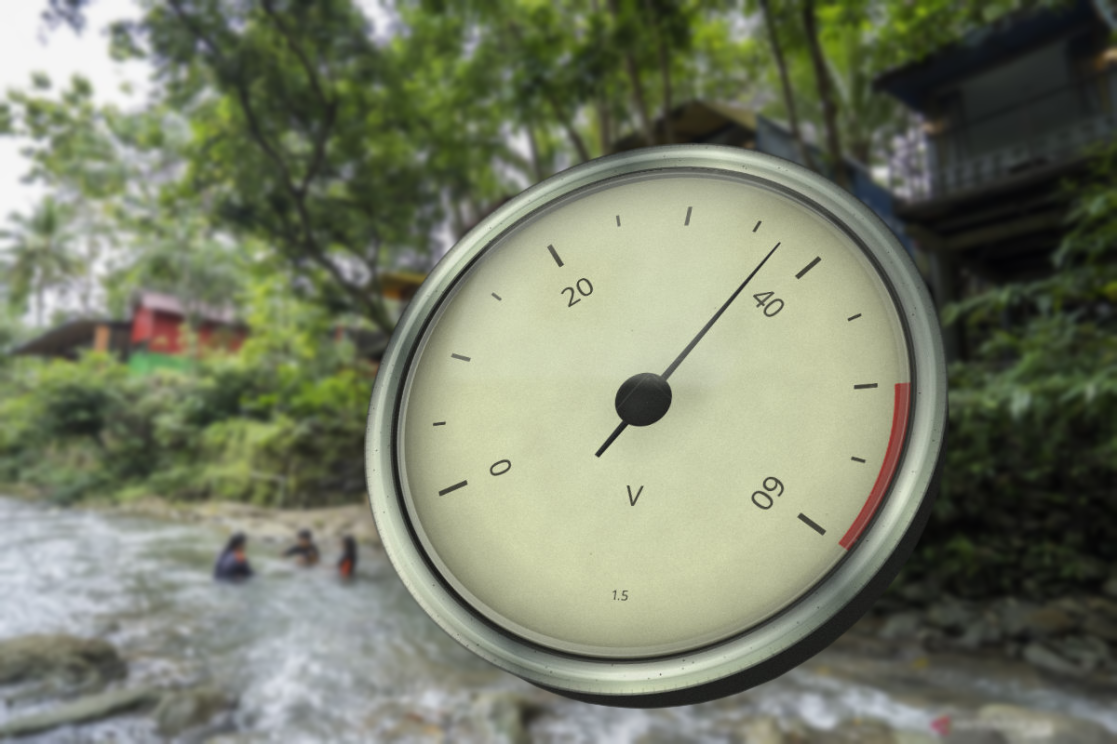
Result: {"value": 37.5, "unit": "V"}
